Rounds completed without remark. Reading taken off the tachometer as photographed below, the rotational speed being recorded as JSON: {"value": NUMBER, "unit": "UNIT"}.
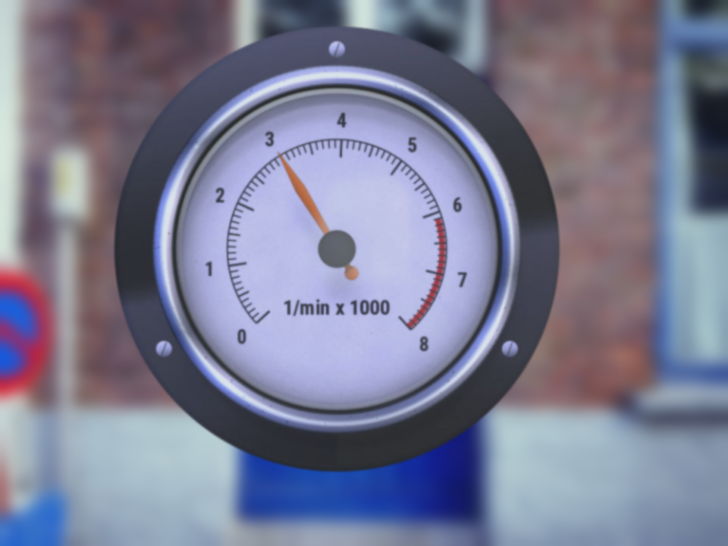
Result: {"value": 3000, "unit": "rpm"}
